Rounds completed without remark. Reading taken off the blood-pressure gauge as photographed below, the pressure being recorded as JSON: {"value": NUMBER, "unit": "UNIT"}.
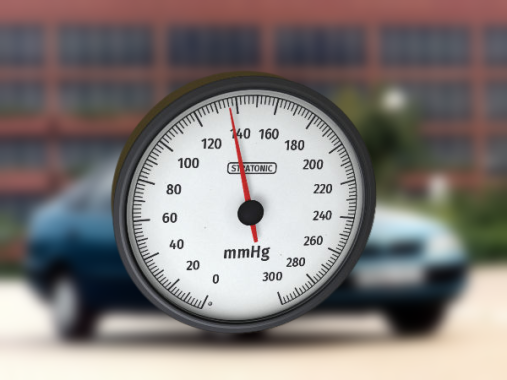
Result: {"value": 136, "unit": "mmHg"}
